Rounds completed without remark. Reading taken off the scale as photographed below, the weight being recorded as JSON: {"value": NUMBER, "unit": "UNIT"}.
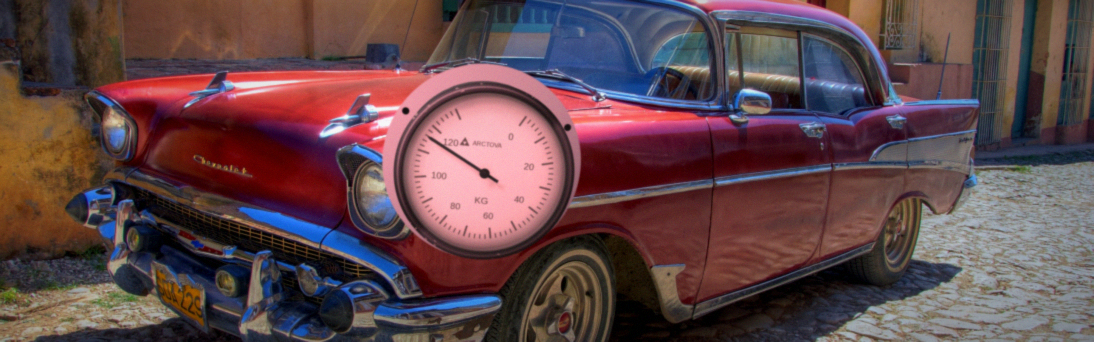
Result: {"value": 116, "unit": "kg"}
